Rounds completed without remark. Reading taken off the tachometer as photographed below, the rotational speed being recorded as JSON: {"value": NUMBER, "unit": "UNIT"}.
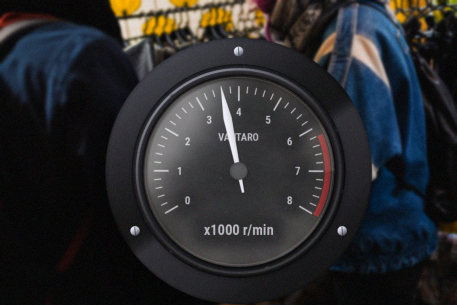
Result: {"value": 3600, "unit": "rpm"}
